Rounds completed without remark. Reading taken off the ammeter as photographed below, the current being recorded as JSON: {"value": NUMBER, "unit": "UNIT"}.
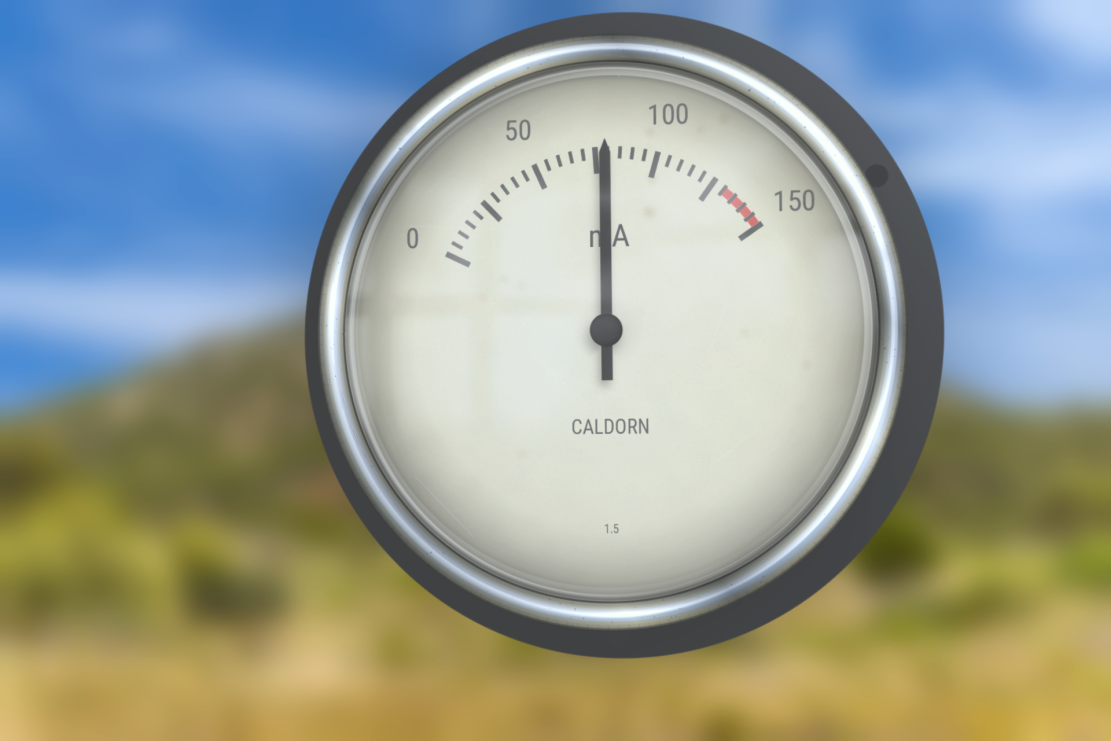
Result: {"value": 80, "unit": "mA"}
